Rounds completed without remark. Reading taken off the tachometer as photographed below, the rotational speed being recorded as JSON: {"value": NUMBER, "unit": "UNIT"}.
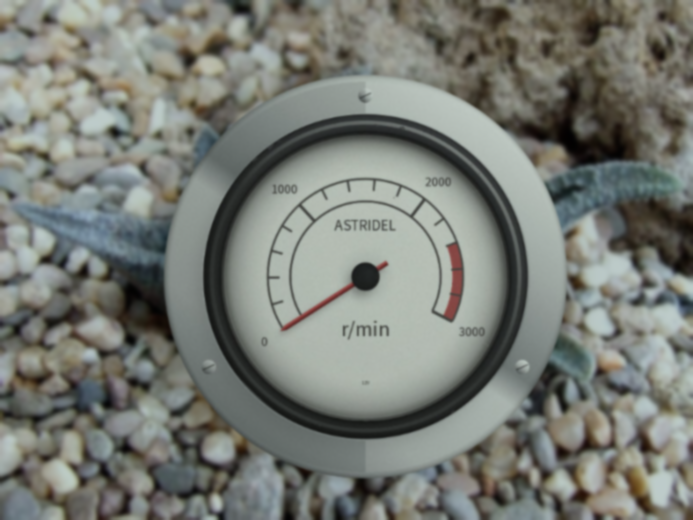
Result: {"value": 0, "unit": "rpm"}
